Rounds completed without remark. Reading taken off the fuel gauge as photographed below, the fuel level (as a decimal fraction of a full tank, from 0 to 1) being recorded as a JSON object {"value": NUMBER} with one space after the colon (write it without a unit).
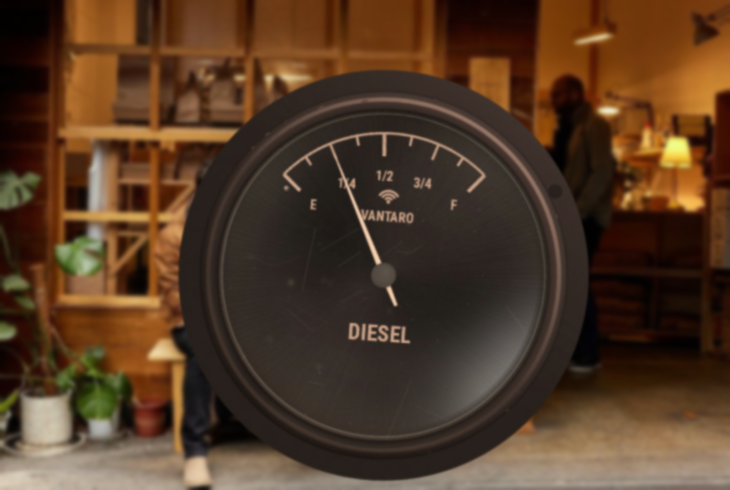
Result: {"value": 0.25}
